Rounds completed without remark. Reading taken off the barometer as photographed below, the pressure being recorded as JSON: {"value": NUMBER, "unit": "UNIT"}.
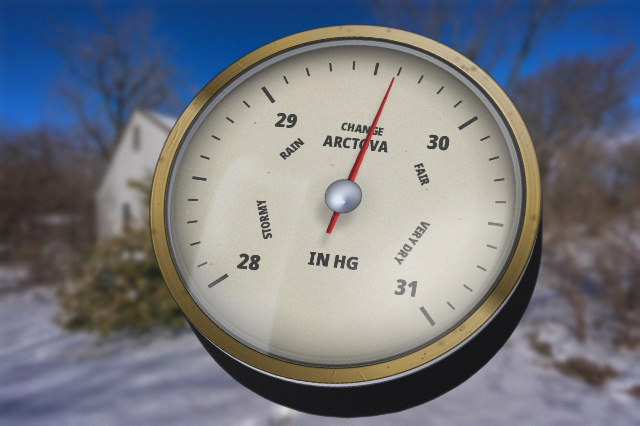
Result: {"value": 29.6, "unit": "inHg"}
